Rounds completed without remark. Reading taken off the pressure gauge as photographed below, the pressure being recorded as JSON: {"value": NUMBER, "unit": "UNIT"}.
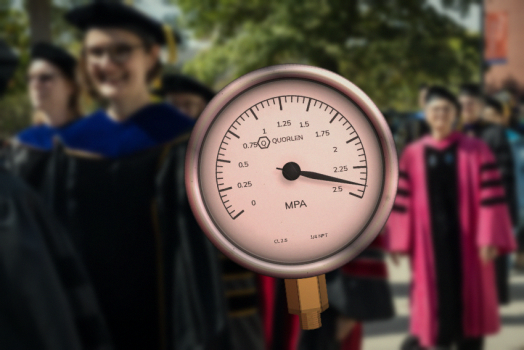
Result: {"value": 2.4, "unit": "MPa"}
